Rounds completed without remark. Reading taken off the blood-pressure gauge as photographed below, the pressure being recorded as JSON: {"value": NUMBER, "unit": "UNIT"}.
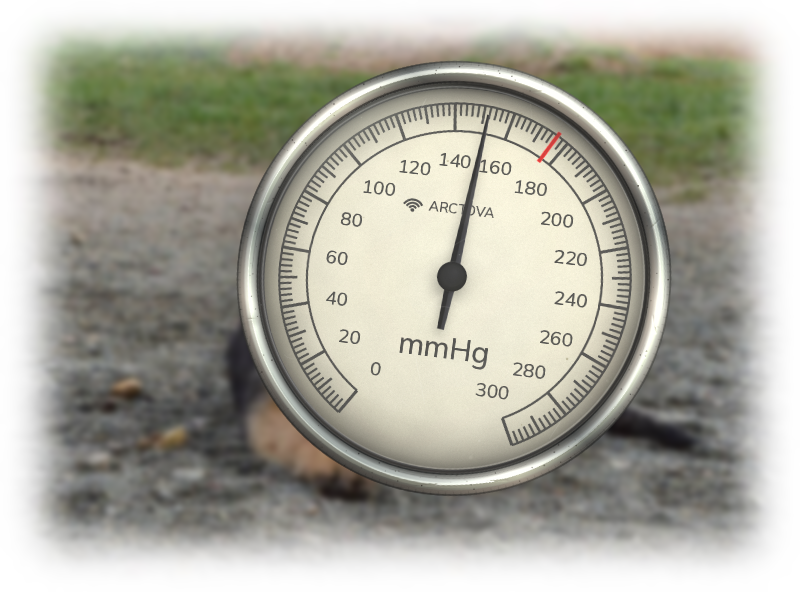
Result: {"value": 152, "unit": "mmHg"}
